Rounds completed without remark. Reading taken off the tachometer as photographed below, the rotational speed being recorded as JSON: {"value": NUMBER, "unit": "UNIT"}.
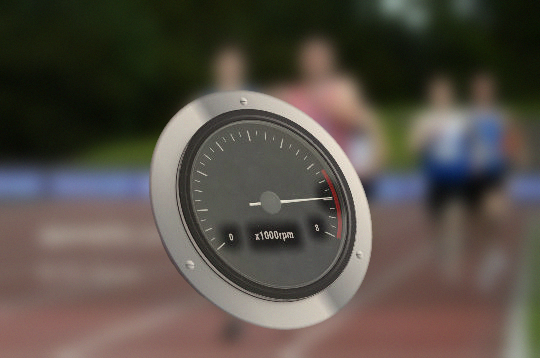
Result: {"value": 7000, "unit": "rpm"}
